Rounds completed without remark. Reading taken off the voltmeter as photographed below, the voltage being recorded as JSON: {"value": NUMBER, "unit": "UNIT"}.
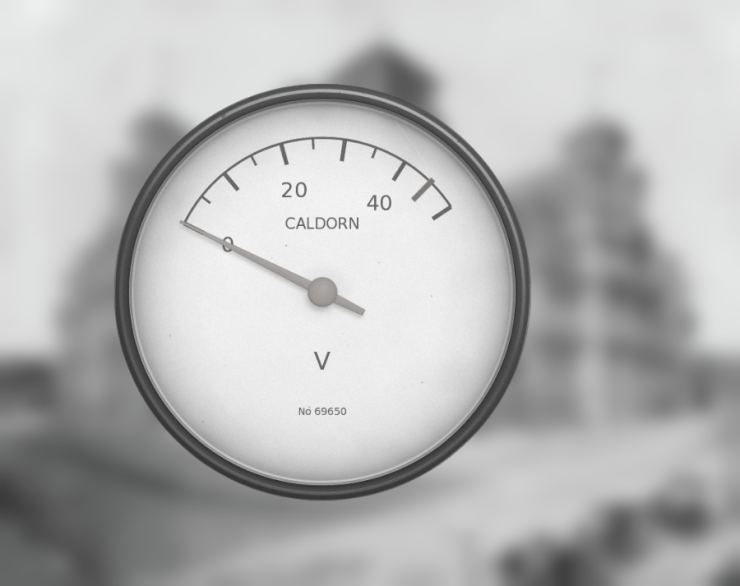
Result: {"value": 0, "unit": "V"}
